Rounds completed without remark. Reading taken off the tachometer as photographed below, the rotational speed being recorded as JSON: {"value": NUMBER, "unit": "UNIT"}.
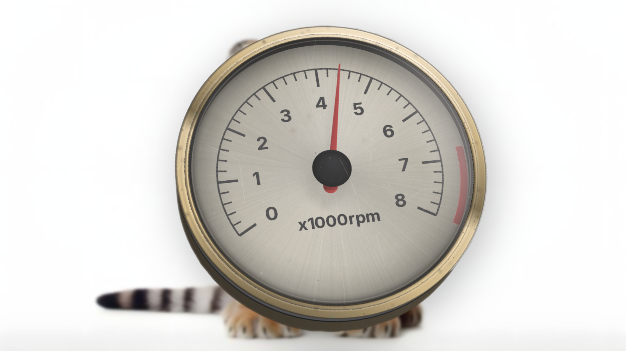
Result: {"value": 4400, "unit": "rpm"}
